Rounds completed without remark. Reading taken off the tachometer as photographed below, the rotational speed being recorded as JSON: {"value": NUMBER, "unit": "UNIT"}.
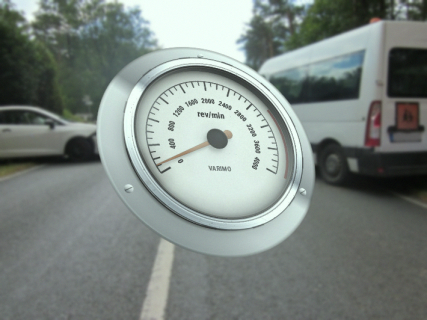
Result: {"value": 100, "unit": "rpm"}
